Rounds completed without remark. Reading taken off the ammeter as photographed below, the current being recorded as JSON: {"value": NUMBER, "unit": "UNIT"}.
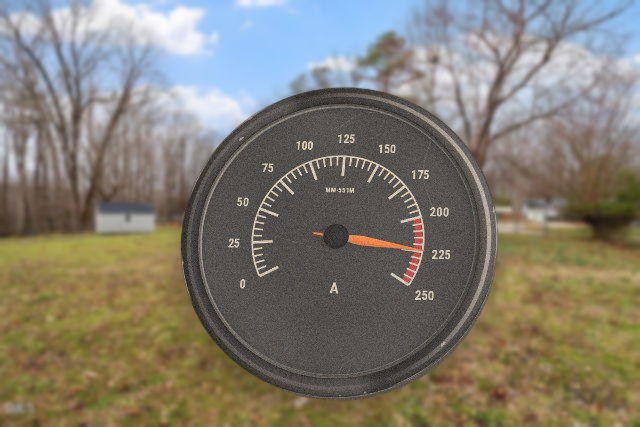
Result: {"value": 225, "unit": "A"}
